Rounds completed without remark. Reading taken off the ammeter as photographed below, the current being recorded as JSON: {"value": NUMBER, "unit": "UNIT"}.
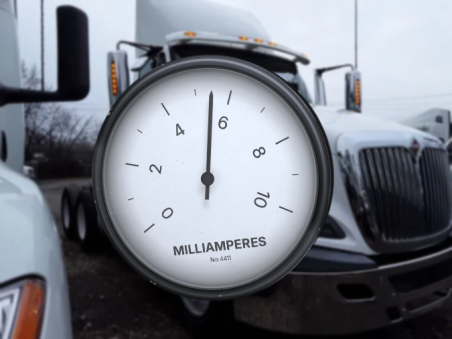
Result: {"value": 5.5, "unit": "mA"}
